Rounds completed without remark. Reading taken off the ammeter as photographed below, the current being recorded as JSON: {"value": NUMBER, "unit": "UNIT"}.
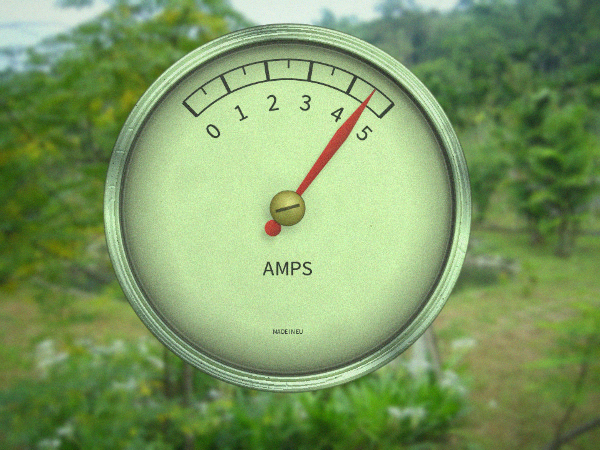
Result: {"value": 4.5, "unit": "A"}
